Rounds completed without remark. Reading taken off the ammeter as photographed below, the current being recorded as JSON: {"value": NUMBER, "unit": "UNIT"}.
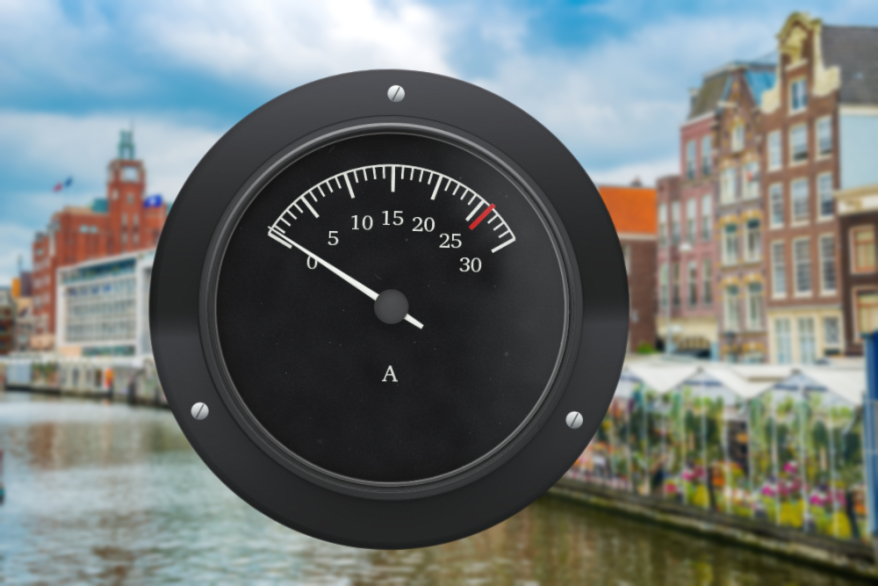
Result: {"value": 0.5, "unit": "A"}
